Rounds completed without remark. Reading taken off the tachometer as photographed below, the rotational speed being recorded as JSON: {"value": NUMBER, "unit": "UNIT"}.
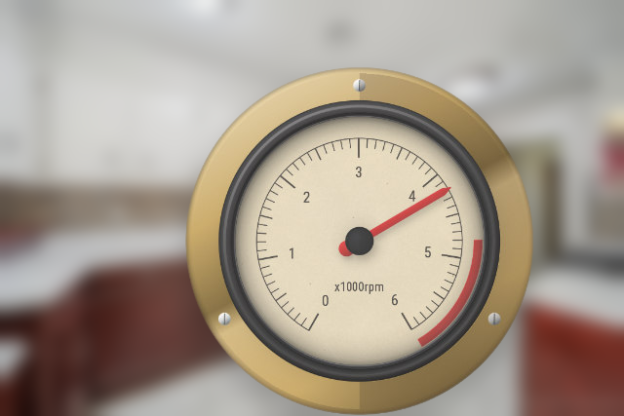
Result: {"value": 4200, "unit": "rpm"}
